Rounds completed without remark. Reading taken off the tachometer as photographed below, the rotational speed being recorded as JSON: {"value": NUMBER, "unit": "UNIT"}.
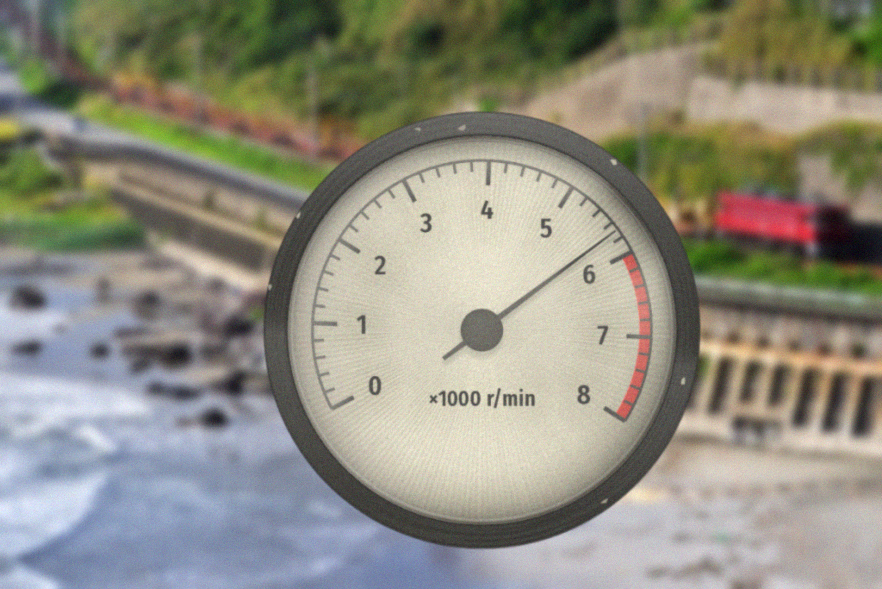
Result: {"value": 5700, "unit": "rpm"}
